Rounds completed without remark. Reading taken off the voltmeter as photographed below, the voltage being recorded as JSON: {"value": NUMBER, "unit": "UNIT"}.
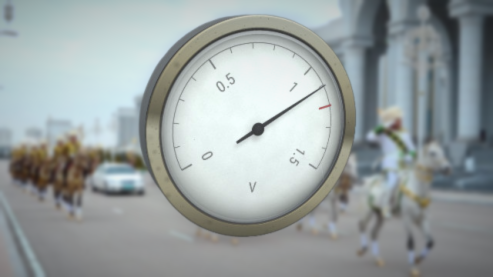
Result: {"value": 1.1, "unit": "V"}
